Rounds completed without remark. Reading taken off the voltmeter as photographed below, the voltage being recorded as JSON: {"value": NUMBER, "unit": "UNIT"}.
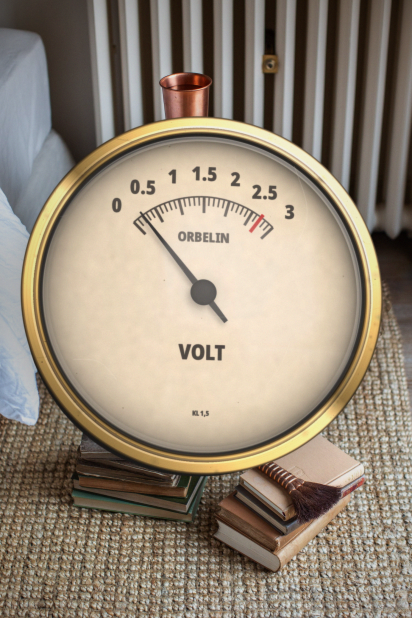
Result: {"value": 0.2, "unit": "V"}
